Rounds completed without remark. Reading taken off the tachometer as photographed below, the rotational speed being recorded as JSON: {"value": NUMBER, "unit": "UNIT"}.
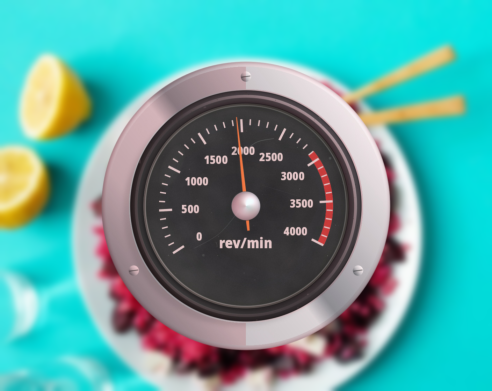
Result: {"value": 1950, "unit": "rpm"}
